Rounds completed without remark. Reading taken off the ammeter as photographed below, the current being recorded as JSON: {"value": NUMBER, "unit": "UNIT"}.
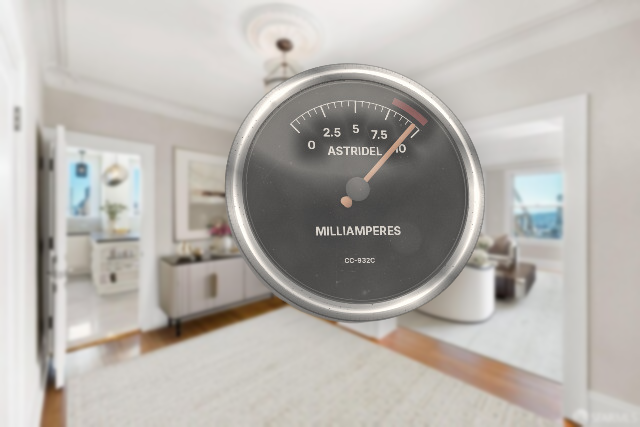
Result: {"value": 9.5, "unit": "mA"}
